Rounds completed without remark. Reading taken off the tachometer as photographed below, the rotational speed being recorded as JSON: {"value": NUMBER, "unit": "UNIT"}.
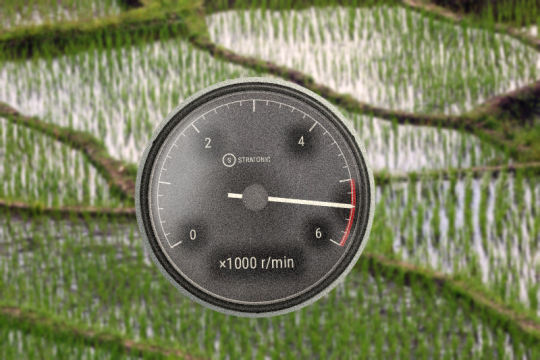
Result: {"value": 5400, "unit": "rpm"}
